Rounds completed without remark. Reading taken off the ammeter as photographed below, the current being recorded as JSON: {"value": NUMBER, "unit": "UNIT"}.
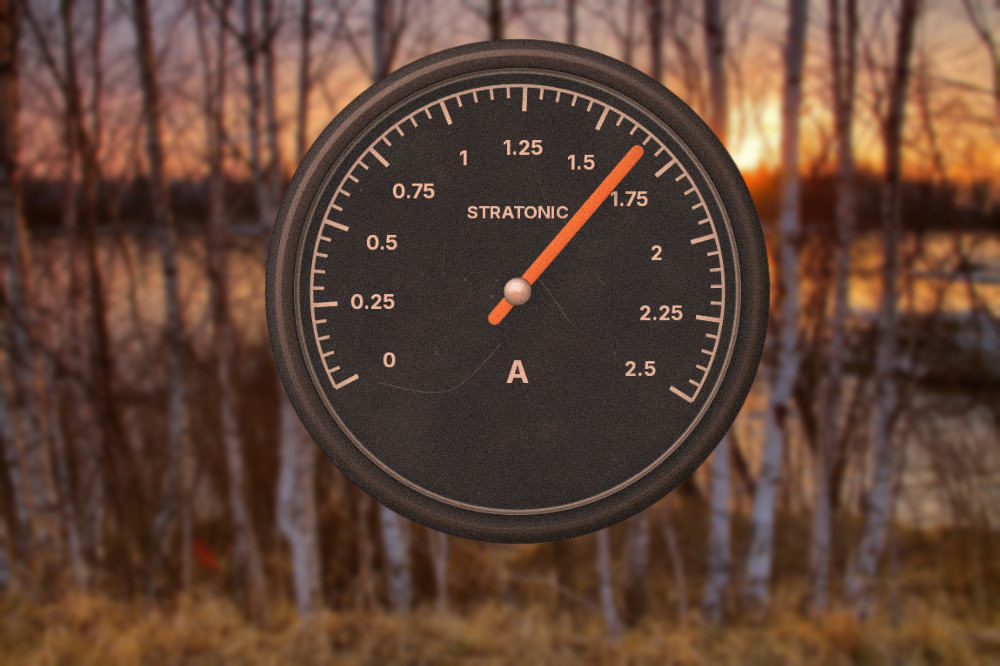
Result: {"value": 1.65, "unit": "A"}
